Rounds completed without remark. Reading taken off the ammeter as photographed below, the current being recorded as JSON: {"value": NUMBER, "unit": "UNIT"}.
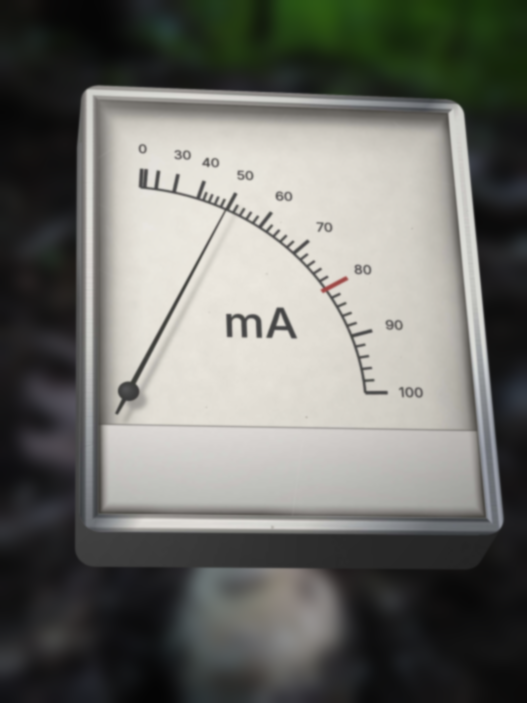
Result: {"value": 50, "unit": "mA"}
